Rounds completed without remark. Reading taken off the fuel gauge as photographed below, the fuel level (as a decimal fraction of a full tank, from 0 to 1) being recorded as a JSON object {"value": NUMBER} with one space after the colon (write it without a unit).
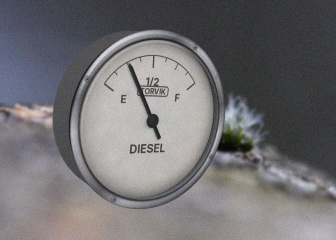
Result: {"value": 0.25}
